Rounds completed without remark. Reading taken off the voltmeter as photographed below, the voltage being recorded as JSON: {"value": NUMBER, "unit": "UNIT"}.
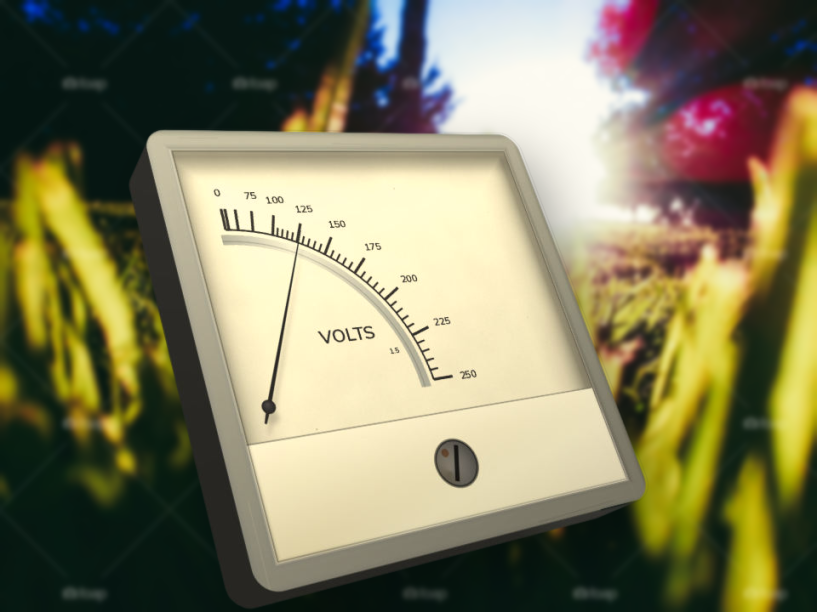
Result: {"value": 125, "unit": "V"}
